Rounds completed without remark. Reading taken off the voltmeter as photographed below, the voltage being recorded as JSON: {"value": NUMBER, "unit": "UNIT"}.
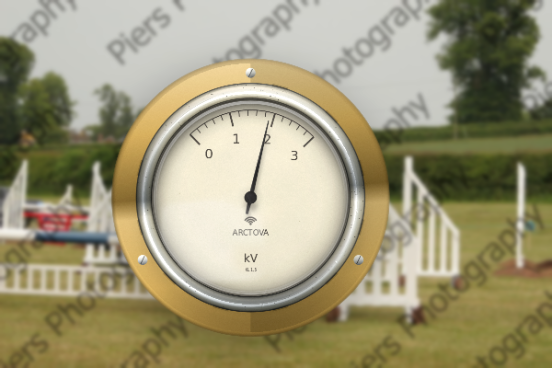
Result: {"value": 1.9, "unit": "kV"}
